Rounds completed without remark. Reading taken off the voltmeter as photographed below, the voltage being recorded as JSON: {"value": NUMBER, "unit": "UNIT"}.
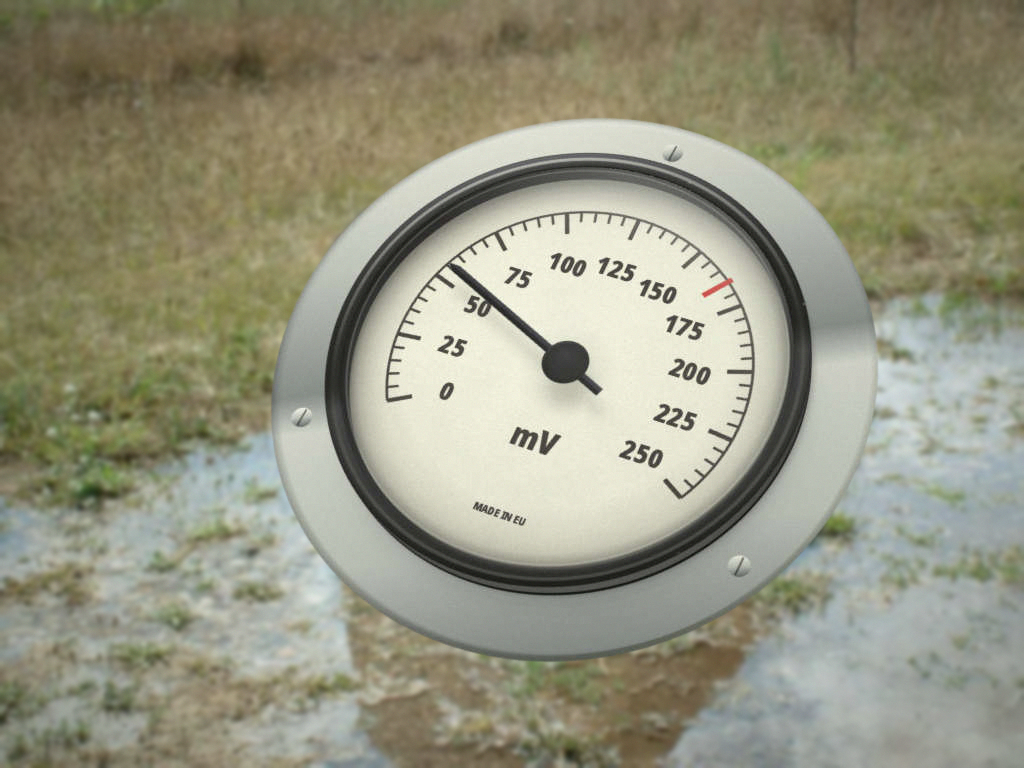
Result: {"value": 55, "unit": "mV"}
